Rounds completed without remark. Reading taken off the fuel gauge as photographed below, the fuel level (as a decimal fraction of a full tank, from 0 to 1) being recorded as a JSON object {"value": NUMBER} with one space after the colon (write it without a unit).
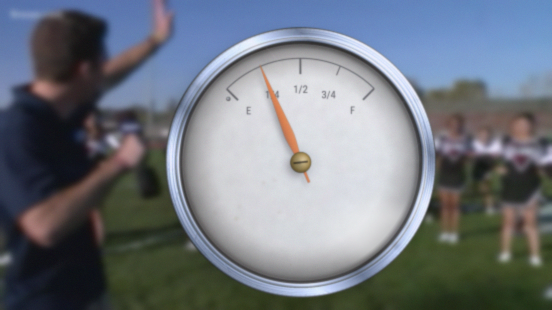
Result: {"value": 0.25}
